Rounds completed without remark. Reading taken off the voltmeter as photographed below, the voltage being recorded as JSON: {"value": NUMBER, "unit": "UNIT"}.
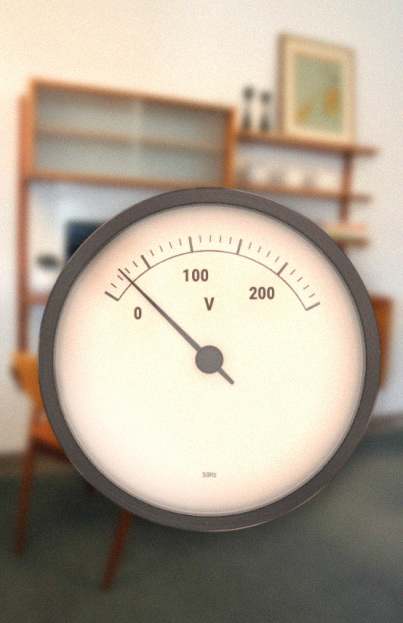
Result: {"value": 25, "unit": "V"}
